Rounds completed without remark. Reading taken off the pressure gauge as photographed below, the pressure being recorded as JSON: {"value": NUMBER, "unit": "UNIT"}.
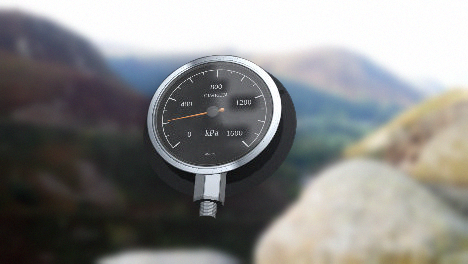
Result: {"value": 200, "unit": "kPa"}
